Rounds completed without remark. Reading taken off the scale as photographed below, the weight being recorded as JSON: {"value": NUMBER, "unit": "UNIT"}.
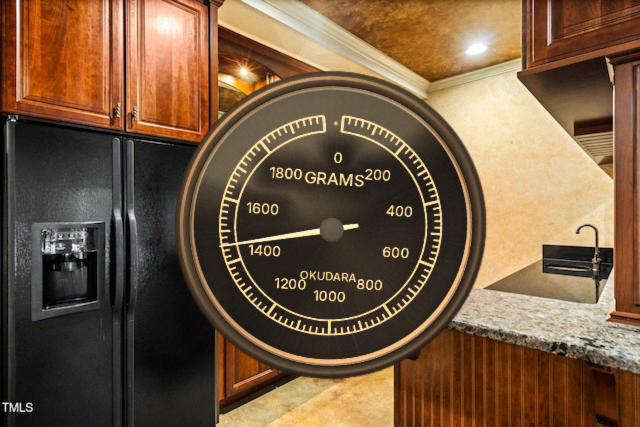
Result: {"value": 1460, "unit": "g"}
